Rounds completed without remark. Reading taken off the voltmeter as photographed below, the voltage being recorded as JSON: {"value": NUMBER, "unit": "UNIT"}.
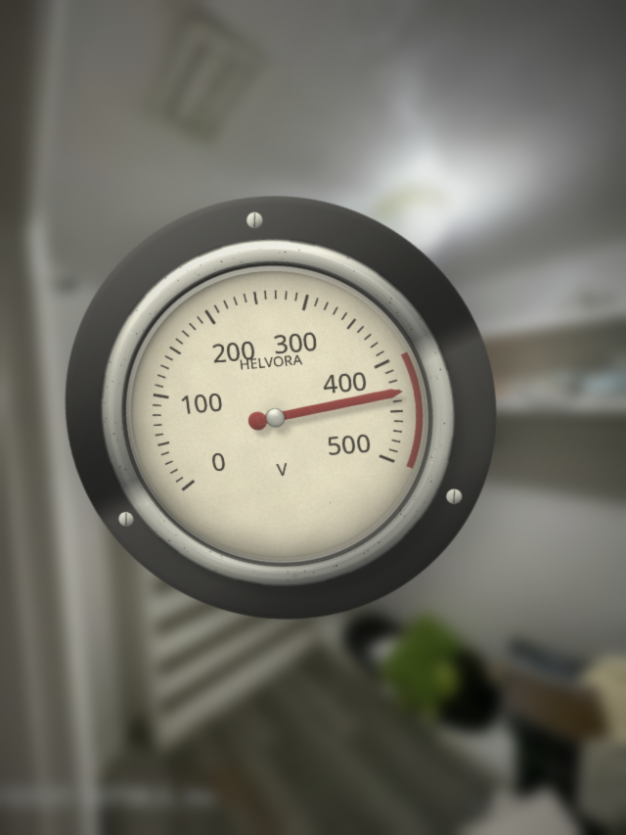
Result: {"value": 430, "unit": "V"}
